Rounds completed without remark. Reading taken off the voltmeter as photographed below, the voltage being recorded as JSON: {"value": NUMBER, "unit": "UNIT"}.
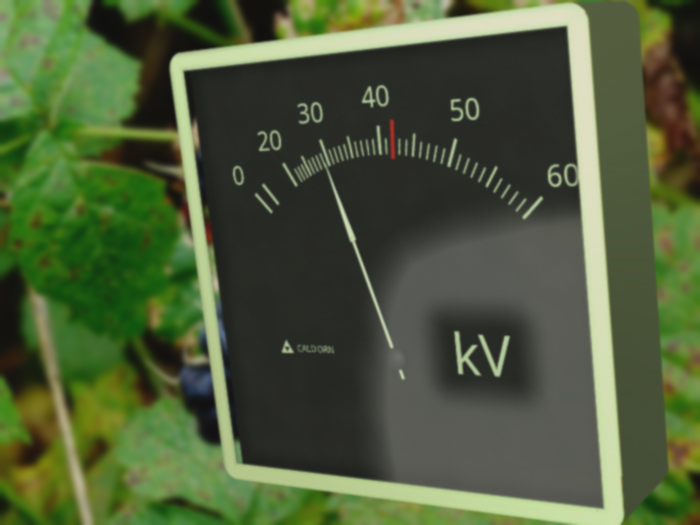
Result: {"value": 30, "unit": "kV"}
